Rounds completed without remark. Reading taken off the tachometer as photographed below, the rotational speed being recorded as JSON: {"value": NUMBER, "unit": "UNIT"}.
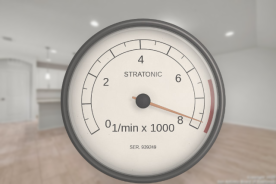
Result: {"value": 7750, "unit": "rpm"}
